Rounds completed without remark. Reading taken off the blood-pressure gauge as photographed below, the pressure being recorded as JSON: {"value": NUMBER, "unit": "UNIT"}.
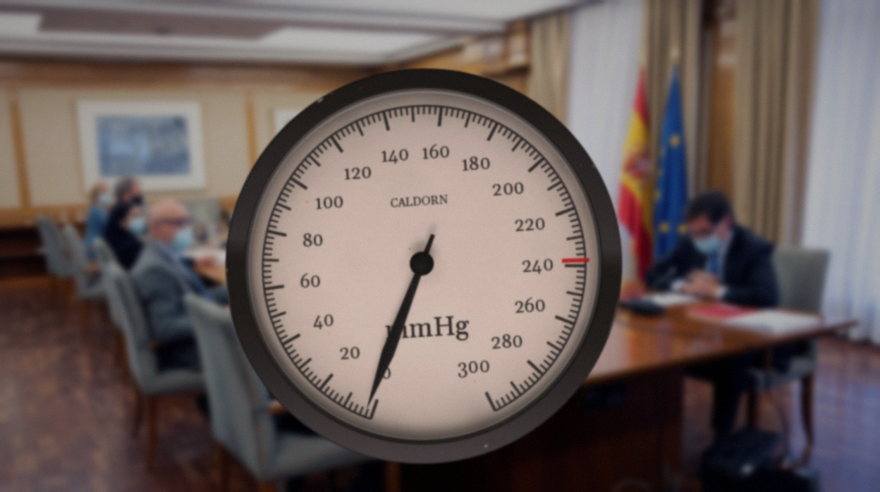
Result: {"value": 2, "unit": "mmHg"}
